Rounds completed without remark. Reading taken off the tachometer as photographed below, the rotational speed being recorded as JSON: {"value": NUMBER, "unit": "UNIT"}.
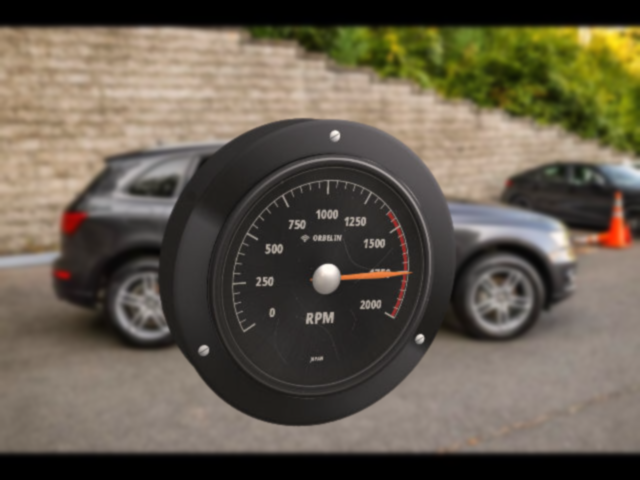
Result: {"value": 1750, "unit": "rpm"}
